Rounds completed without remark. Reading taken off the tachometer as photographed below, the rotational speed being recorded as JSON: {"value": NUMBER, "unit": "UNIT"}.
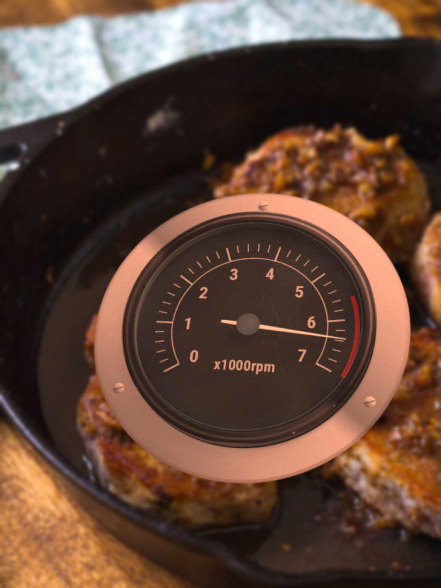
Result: {"value": 6400, "unit": "rpm"}
